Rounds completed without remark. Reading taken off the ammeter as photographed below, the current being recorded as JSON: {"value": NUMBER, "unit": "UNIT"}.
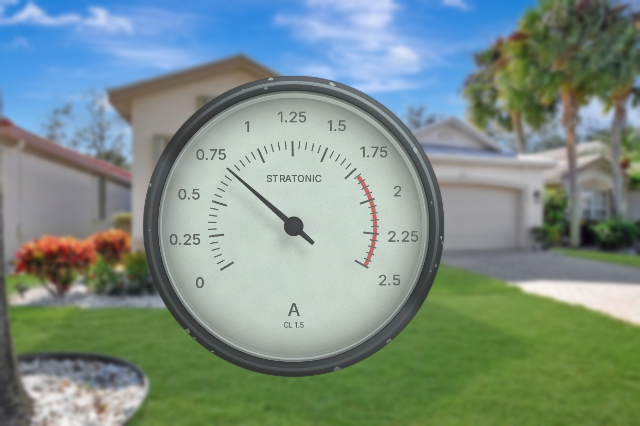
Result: {"value": 0.75, "unit": "A"}
